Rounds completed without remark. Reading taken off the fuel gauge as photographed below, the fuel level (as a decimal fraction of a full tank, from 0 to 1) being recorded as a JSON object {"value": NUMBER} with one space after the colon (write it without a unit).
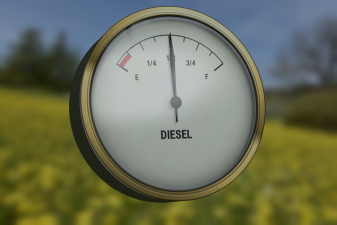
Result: {"value": 0.5}
